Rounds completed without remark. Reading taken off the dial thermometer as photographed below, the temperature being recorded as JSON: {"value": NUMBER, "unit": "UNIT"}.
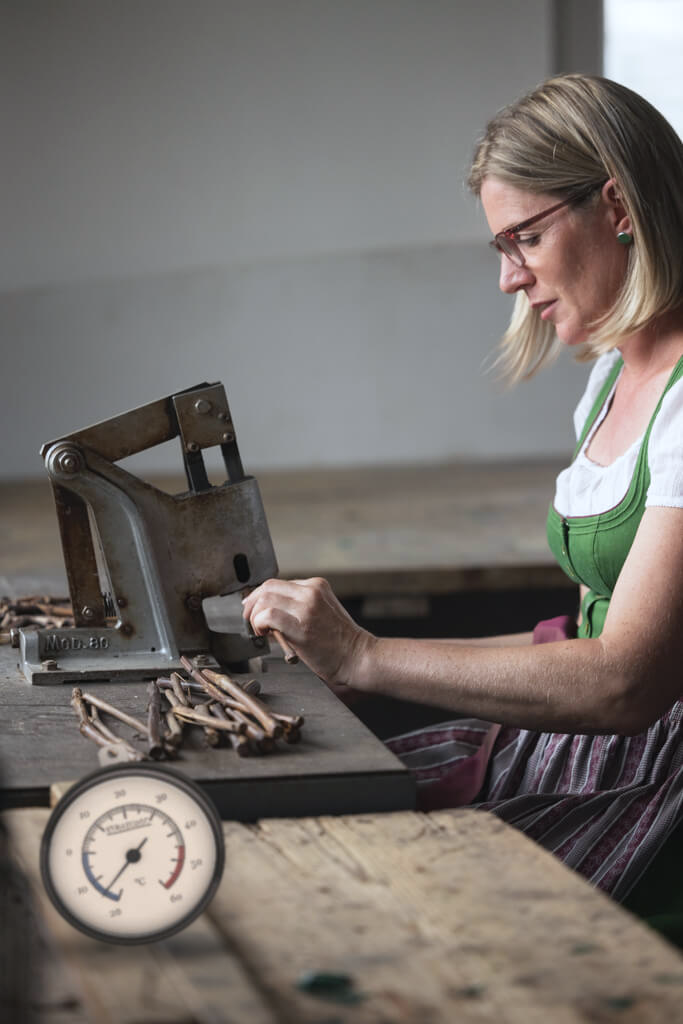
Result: {"value": -15, "unit": "°C"}
